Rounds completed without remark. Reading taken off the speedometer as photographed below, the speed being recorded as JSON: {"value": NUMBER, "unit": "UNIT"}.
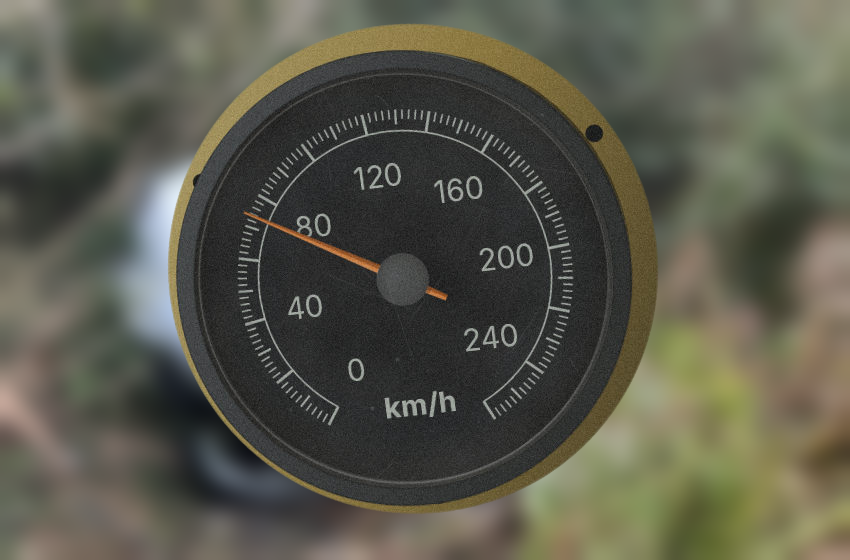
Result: {"value": 74, "unit": "km/h"}
